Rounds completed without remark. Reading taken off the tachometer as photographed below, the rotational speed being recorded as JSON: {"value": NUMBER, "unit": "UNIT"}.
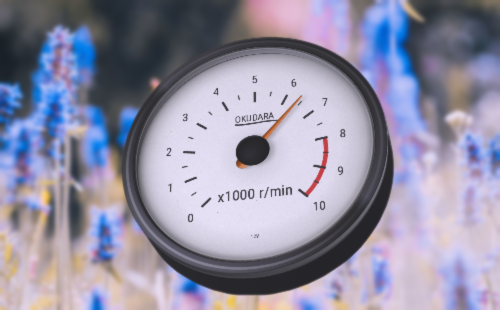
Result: {"value": 6500, "unit": "rpm"}
